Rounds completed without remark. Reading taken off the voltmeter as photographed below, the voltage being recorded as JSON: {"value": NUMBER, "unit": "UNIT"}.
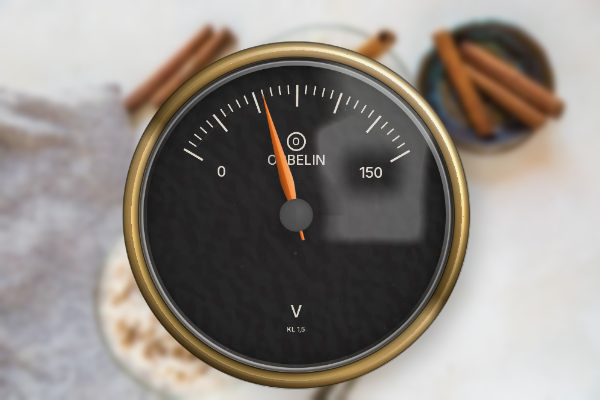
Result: {"value": 55, "unit": "V"}
